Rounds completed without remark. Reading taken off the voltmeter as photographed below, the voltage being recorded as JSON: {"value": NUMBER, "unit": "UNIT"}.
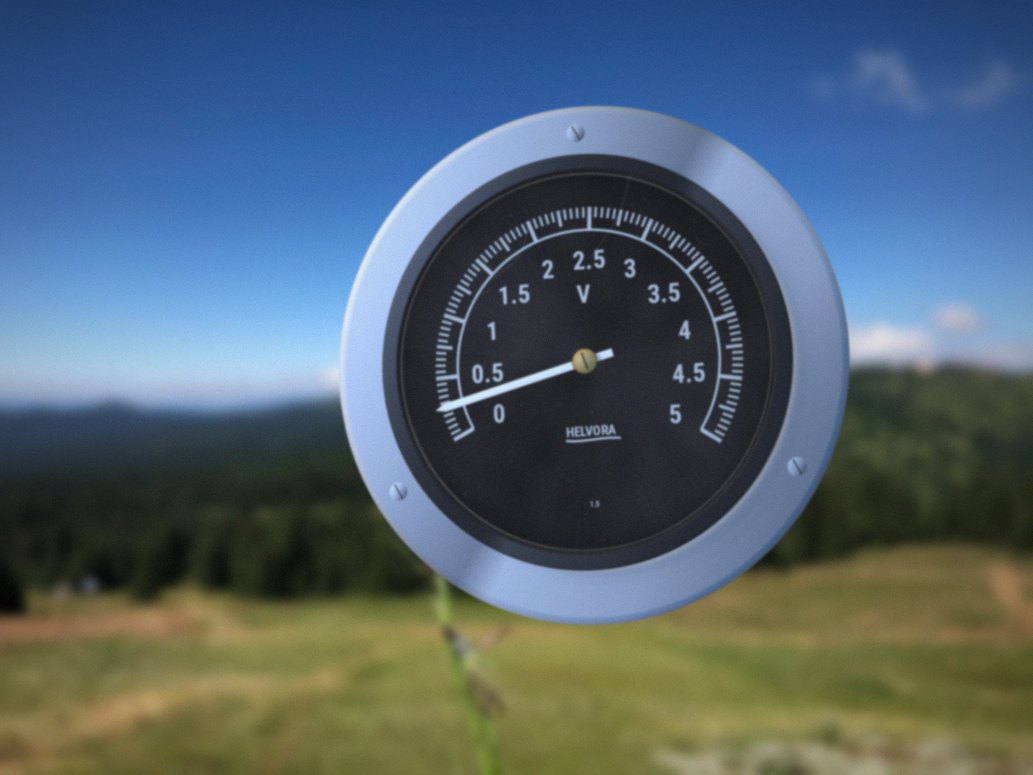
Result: {"value": 0.25, "unit": "V"}
